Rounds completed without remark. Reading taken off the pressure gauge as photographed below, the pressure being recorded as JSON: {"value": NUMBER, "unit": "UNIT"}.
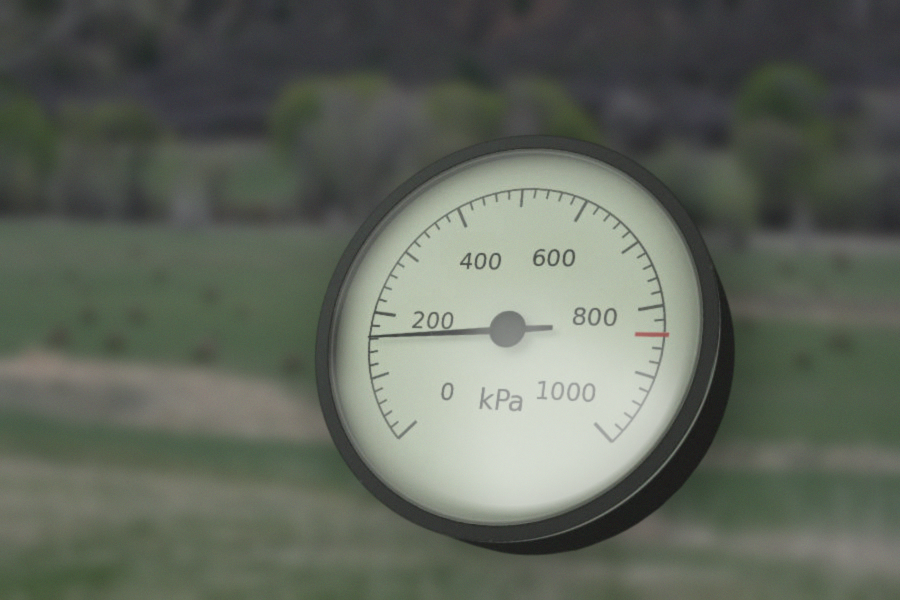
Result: {"value": 160, "unit": "kPa"}
